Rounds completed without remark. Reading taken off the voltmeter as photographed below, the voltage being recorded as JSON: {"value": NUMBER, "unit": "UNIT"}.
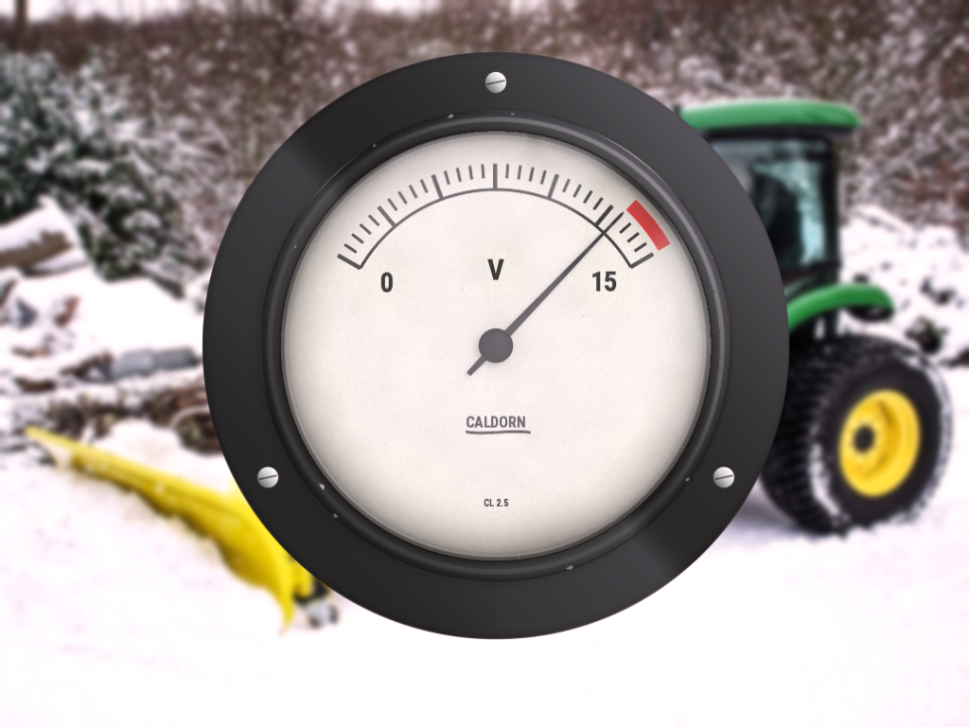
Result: {"value": 13, "unit": "V"}
